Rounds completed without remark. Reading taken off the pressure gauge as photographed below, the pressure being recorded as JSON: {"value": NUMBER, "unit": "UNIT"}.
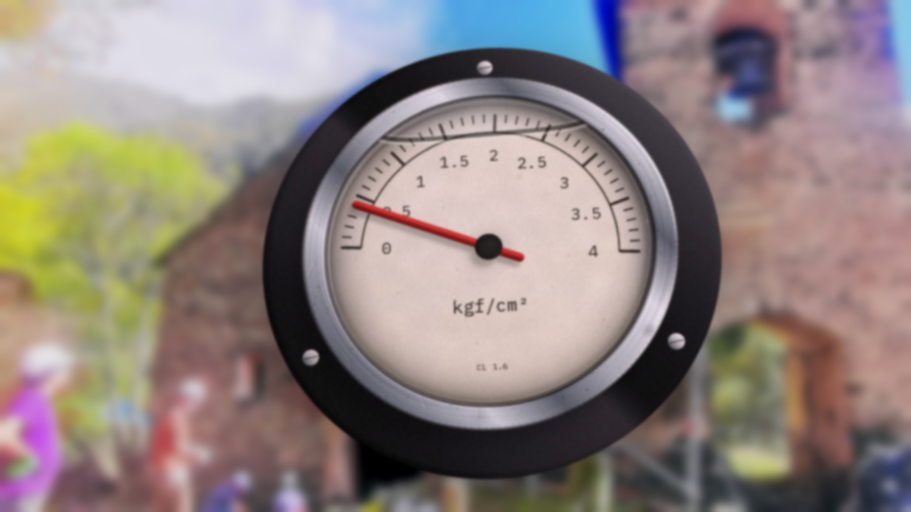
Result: {"value": 0.4, "unit": "kg/cm²"}
